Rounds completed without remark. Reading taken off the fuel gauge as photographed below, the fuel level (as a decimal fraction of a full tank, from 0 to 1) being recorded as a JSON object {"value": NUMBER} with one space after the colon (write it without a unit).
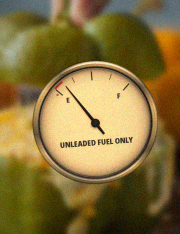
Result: {"value": 0.125}
